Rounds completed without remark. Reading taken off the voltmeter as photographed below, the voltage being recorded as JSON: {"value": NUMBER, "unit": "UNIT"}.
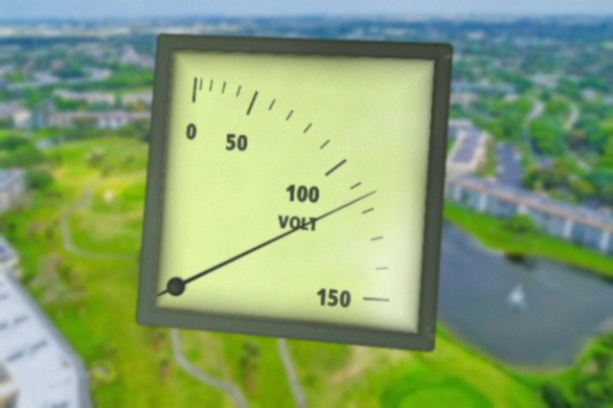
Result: {"value": 115, "unit": "V"}
